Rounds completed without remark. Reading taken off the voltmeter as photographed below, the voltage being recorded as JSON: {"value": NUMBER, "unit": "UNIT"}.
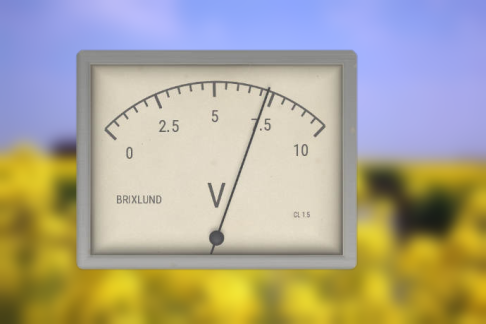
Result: {"value": 7.25, "unit": "V"}
